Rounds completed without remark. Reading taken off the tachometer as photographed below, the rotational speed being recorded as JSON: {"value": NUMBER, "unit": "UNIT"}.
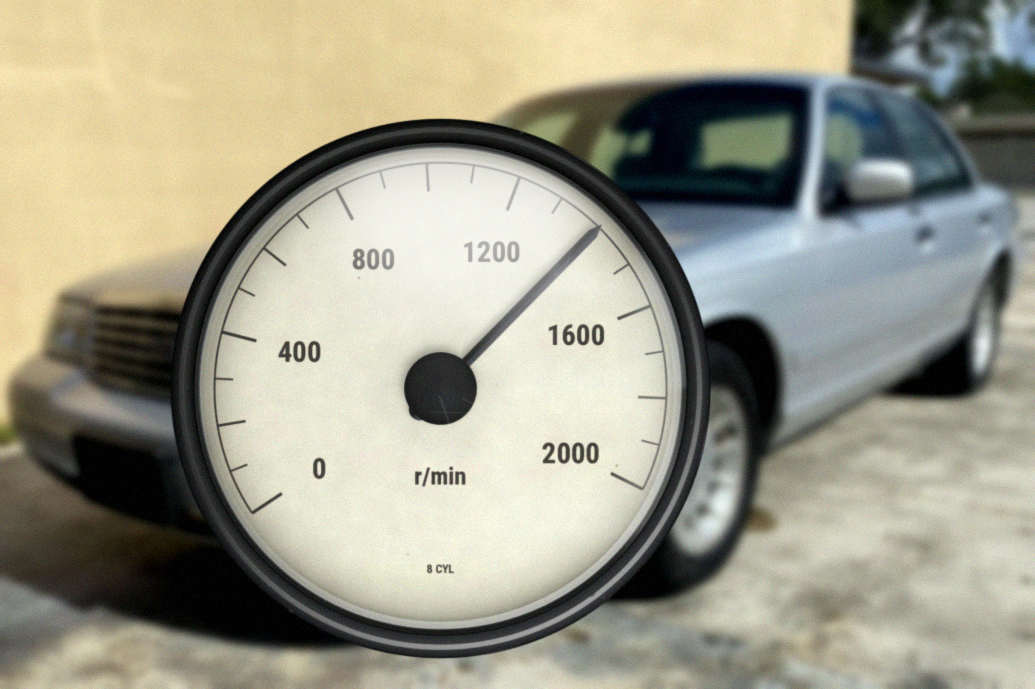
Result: {"value": 1400, "unit": "rpm"}
